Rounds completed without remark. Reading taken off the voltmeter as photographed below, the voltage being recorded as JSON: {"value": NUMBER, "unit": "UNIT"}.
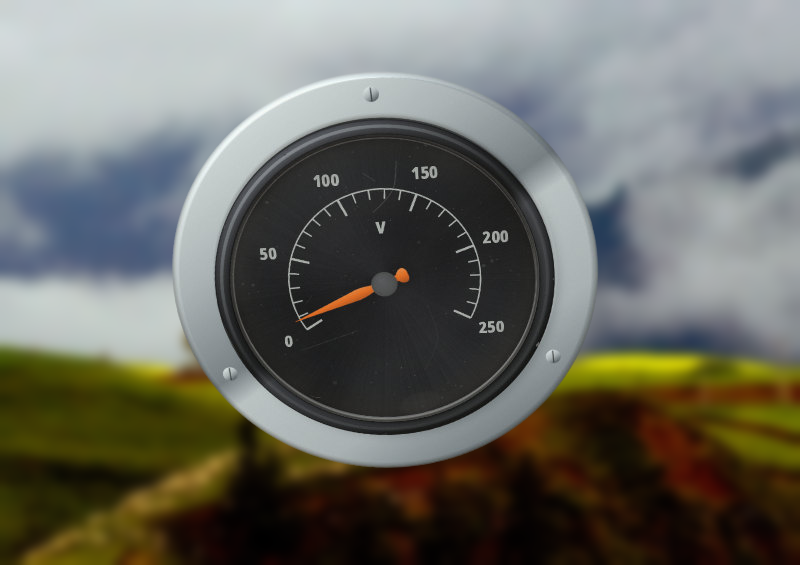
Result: {"value": 10, "unit": "V"}
